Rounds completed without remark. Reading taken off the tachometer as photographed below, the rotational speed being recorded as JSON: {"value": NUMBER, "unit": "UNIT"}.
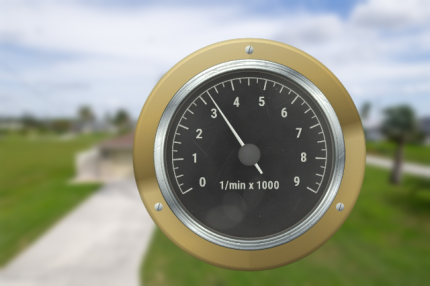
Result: {"value": 3250, "unit": "rpm"}
